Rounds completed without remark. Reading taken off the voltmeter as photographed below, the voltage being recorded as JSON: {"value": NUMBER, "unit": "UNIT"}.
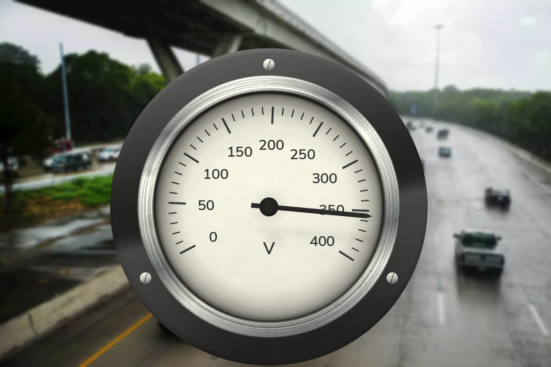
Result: {"value": 355, "unit": "V"}
